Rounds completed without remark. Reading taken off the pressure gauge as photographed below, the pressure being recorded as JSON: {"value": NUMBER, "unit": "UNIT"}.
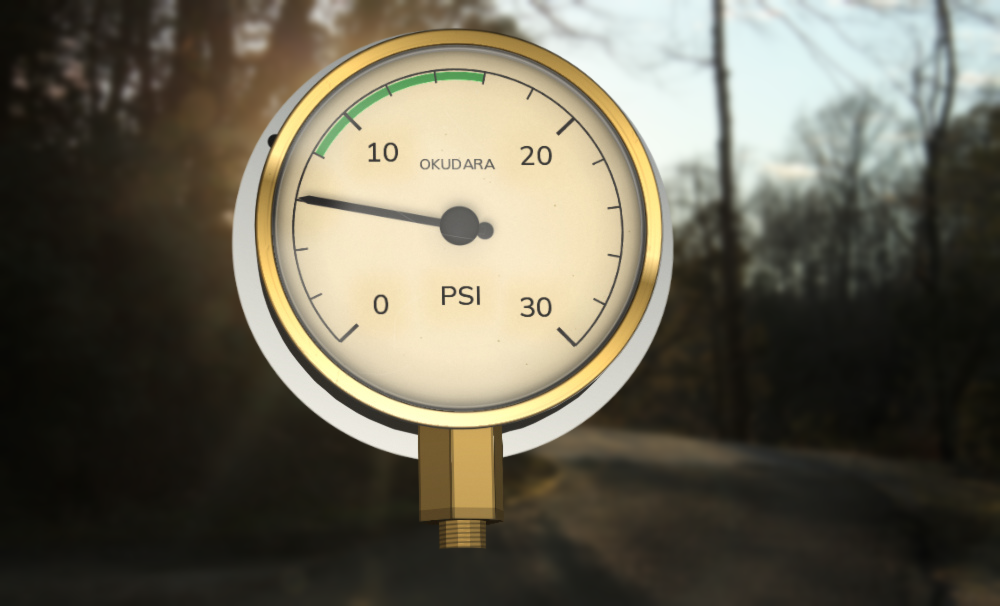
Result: {"value": 6, "unit": "psi"}
